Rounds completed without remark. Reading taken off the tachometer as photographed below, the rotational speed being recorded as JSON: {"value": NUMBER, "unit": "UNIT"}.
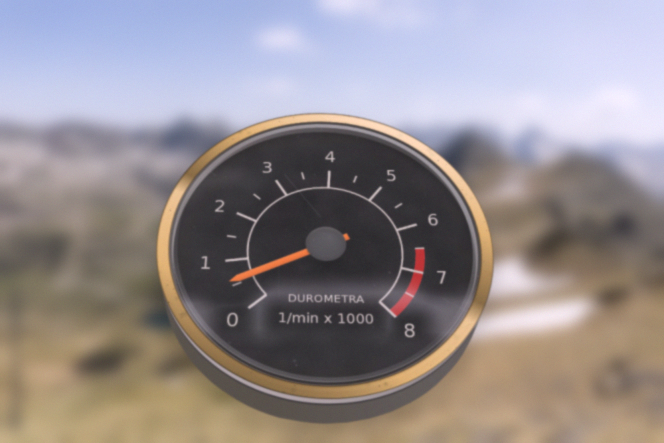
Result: {"value": 500, "unit": "rpm"}
